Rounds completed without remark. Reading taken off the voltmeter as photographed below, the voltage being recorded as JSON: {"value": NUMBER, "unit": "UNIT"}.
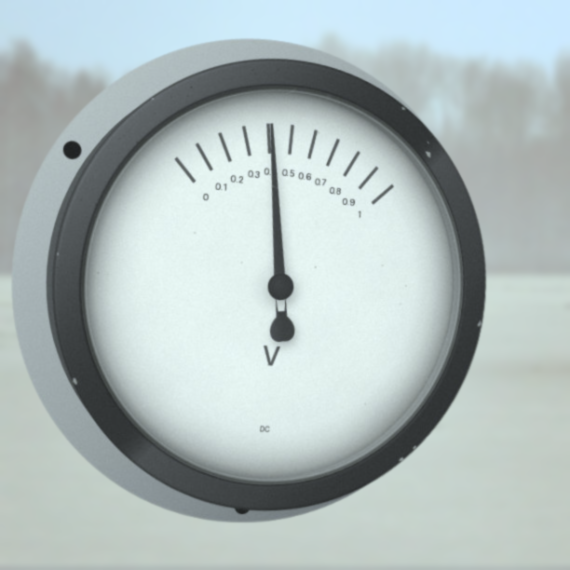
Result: {"value": 0.4, "unit": "V"}
